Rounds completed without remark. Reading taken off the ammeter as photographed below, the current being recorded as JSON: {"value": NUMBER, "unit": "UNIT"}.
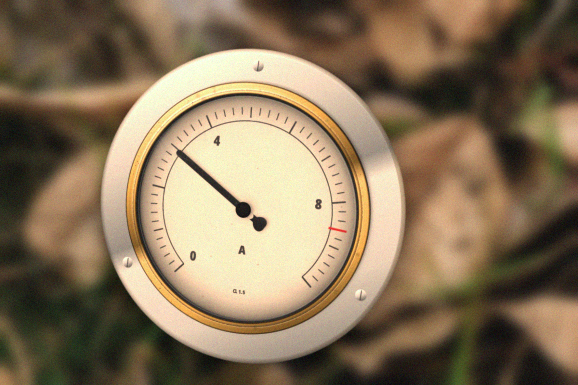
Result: {"value": 3, "unit": "A"}
